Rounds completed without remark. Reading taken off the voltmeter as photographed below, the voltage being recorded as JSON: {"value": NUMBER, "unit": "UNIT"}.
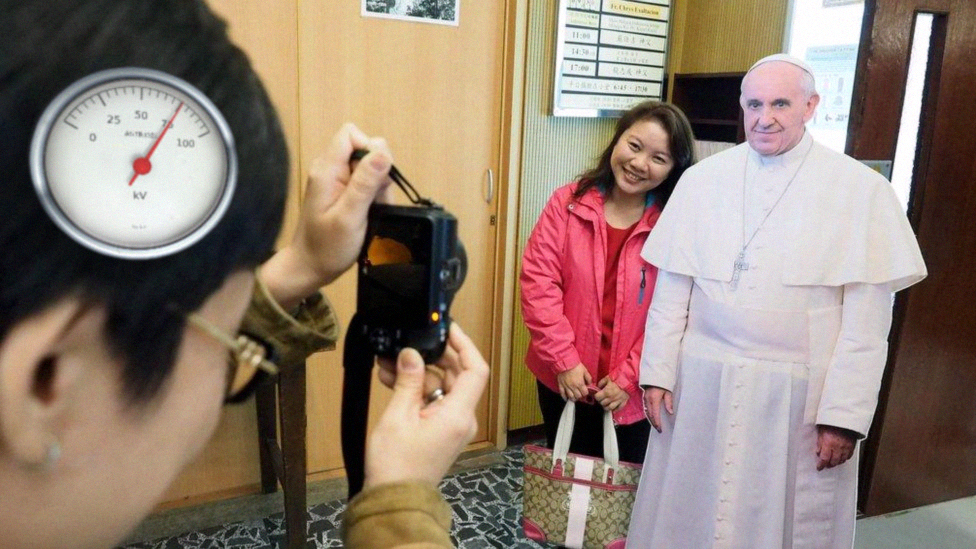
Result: {"value": 75, "unit": "kV"}
